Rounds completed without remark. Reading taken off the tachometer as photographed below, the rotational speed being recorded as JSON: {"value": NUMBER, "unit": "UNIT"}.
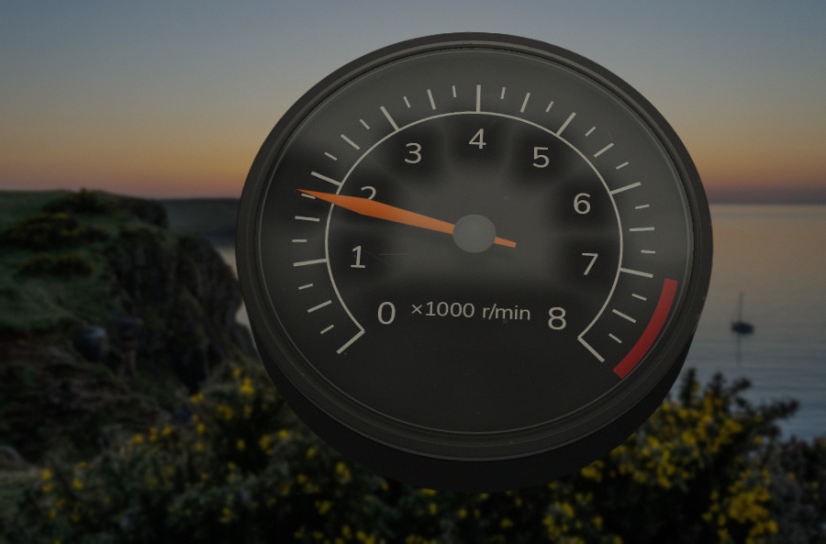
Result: {"value": 1750, "unit": "rpm"}
